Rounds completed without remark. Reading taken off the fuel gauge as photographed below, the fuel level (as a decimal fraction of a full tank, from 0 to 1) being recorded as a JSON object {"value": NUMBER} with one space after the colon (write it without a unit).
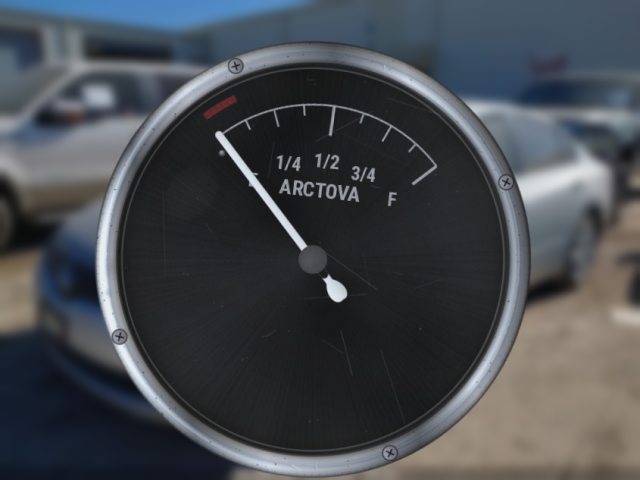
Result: {"value": 0}
